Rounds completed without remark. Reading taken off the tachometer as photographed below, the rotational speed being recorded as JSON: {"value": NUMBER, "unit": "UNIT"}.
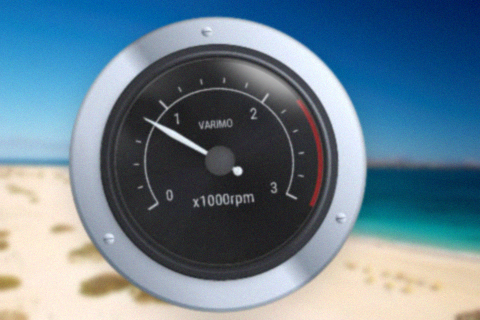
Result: {"value": 800, "unit": "rpm"}
